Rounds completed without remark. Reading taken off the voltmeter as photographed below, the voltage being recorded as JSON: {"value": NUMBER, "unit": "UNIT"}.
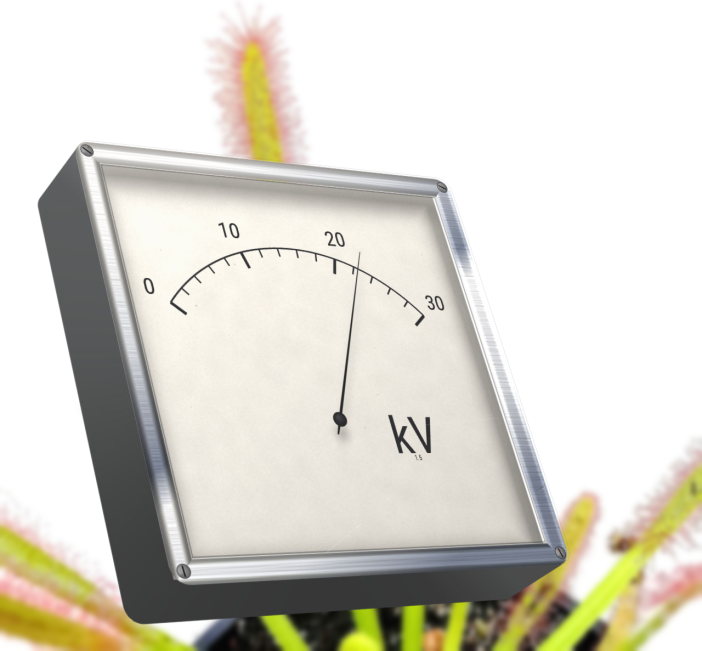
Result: {"value": 22, "unit": "kV"}
